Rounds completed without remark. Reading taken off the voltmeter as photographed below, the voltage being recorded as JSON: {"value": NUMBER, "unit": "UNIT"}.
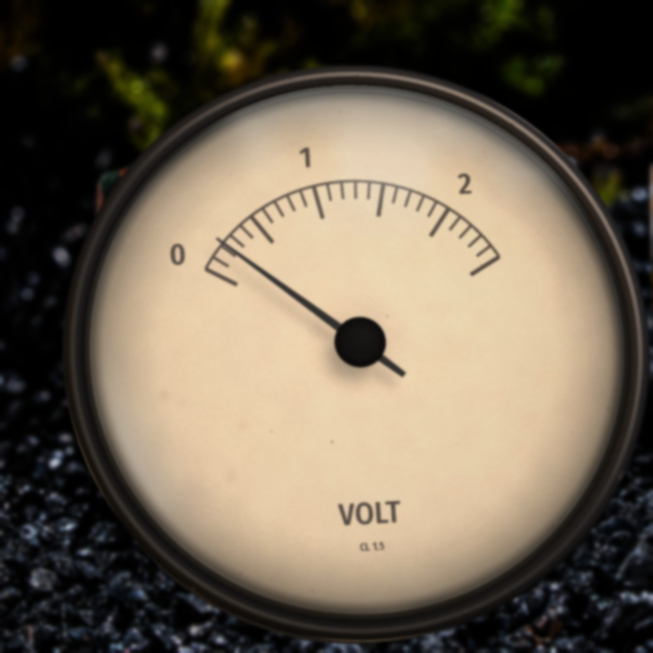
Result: {"value": 0.2, "unit": "V"}
